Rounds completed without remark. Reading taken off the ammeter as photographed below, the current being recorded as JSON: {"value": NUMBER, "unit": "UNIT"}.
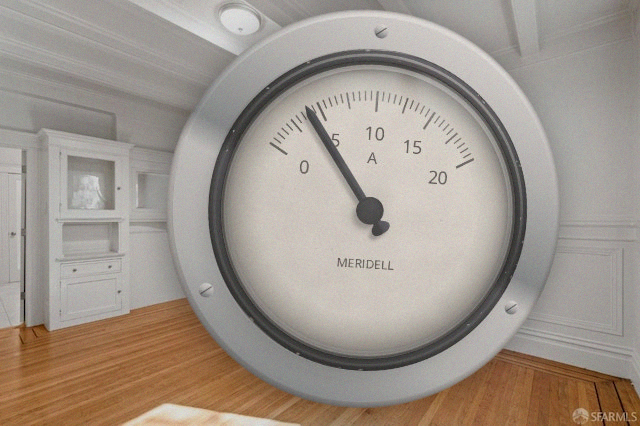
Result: {"value": 4, "unit": "A"}
